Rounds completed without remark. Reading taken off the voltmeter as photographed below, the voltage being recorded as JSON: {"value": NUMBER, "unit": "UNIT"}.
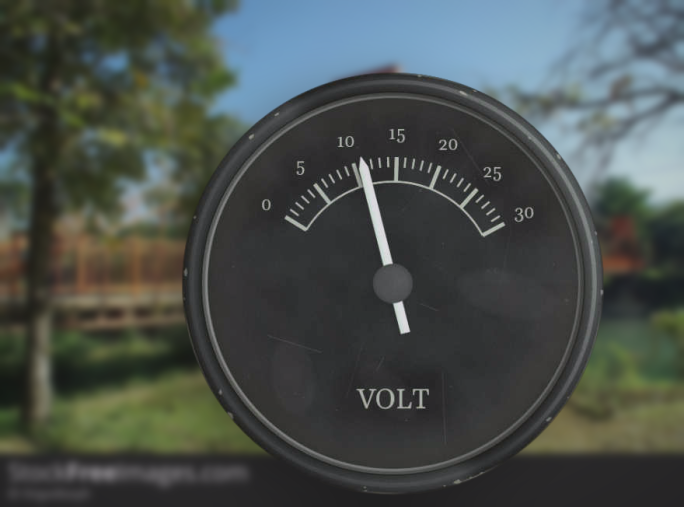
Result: {"value": 11, "unit": "V"}
